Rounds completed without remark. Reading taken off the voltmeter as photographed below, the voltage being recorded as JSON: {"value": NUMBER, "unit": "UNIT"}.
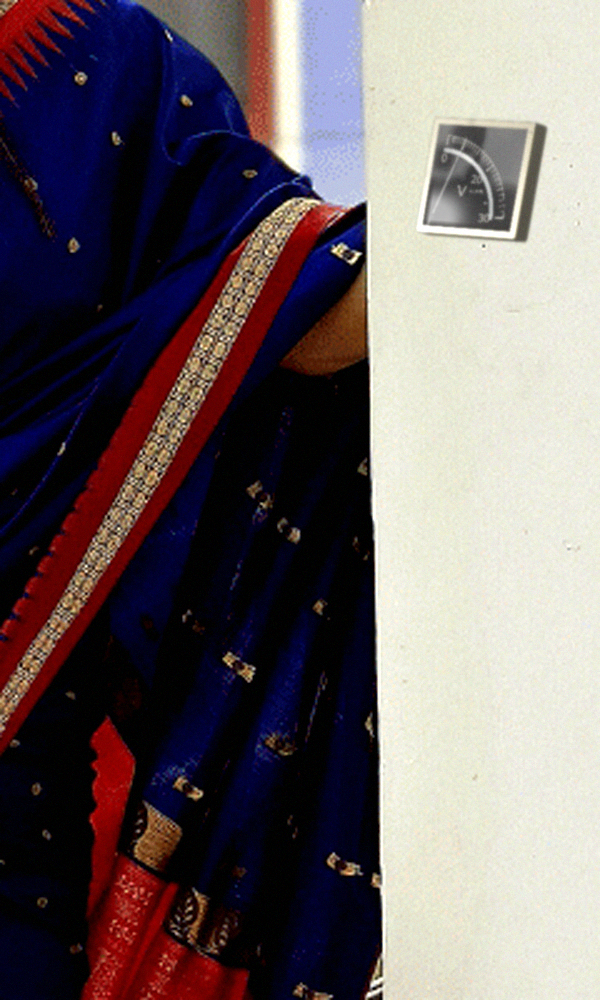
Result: {"value": 10, "unit": "V"}
